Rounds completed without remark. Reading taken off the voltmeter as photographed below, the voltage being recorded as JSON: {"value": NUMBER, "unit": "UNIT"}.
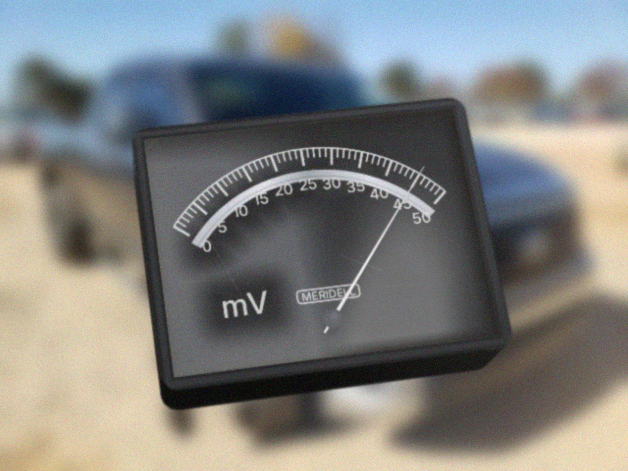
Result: {"value": 45, "unit": "mV"}
